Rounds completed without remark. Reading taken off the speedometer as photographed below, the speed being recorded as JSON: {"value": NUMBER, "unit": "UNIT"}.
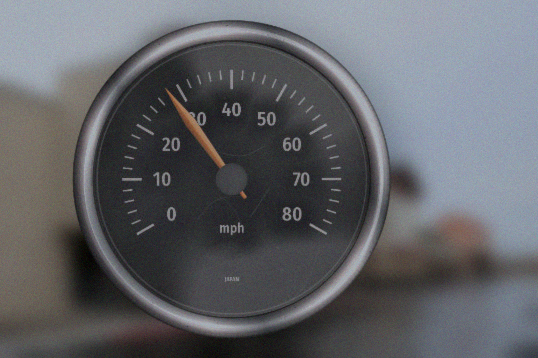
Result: {"value": 28, "unit": "mph"}
